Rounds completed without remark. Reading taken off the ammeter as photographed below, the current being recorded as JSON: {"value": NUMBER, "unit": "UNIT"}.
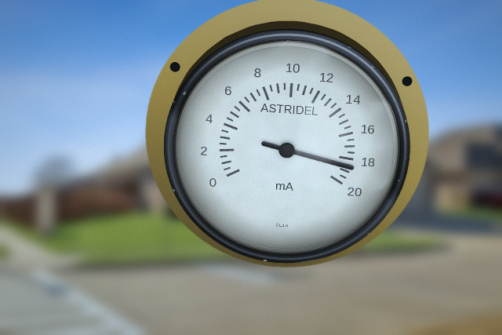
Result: {"value": 18.5, "unit": "mA"}
